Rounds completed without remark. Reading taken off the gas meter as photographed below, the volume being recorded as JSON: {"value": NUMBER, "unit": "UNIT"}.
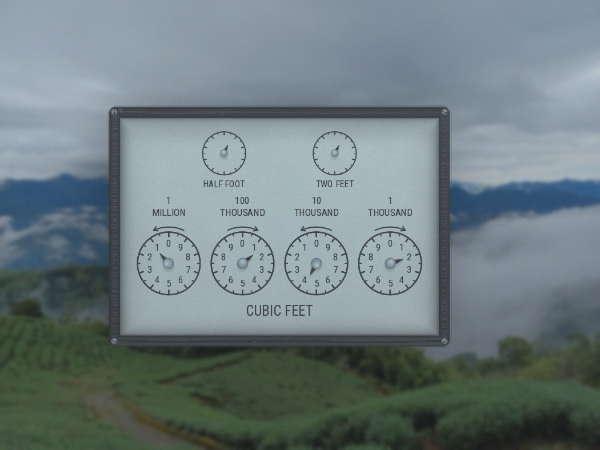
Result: {"value": 114200, "unit": "ft³"}
